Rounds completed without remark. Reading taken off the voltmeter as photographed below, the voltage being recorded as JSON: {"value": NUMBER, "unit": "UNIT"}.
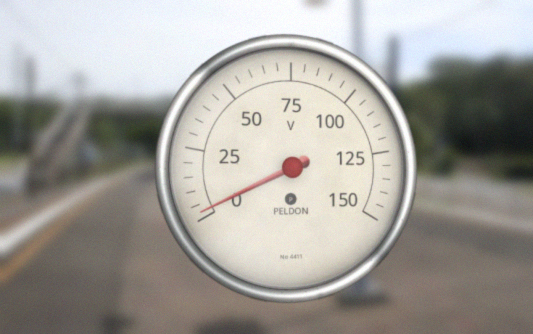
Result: {"value": 2.5, "unit": "V"}
